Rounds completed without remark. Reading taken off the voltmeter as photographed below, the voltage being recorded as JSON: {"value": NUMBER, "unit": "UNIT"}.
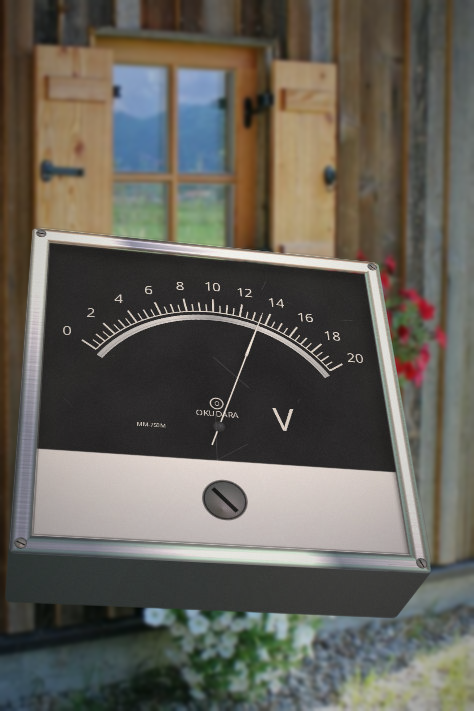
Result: {"value": 13.5, "unit": "V"}
